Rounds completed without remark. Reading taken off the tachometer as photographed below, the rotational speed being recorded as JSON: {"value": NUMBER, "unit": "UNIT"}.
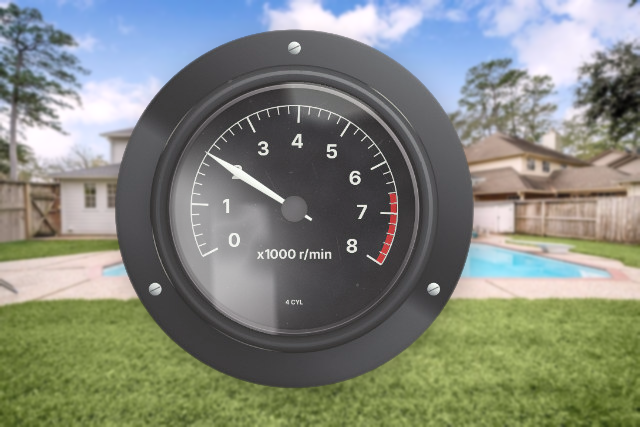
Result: {"value": 2000, "unit": "rpm"}
